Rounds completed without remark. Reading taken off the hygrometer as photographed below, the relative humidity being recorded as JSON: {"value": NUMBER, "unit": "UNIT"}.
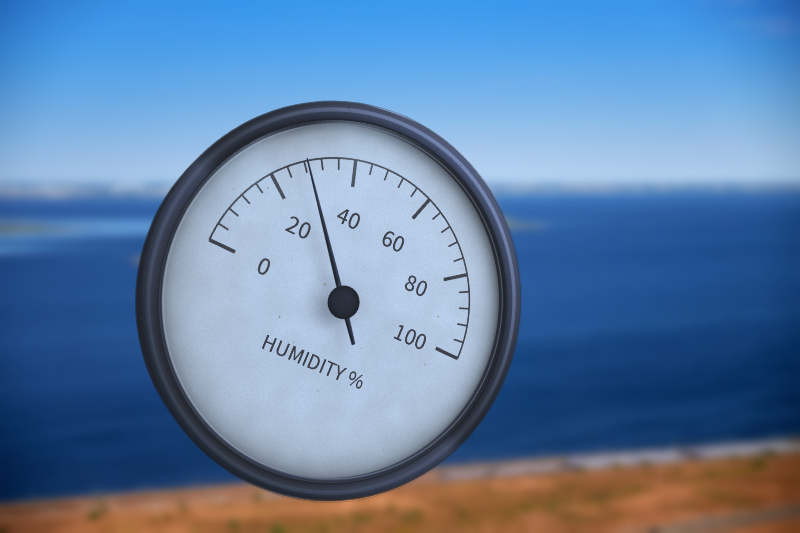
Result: {"value": 28, "unit": "%"}
